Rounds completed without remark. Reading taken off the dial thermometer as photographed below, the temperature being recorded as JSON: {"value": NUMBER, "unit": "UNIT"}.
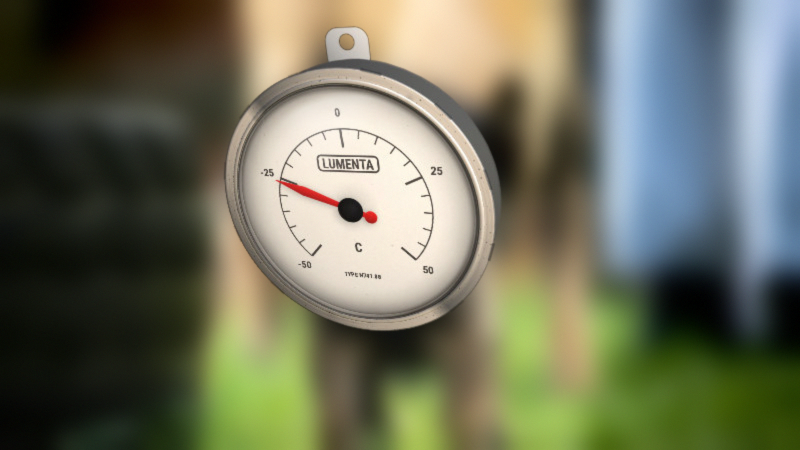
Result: {"value": -25, "unit": "°C"}
